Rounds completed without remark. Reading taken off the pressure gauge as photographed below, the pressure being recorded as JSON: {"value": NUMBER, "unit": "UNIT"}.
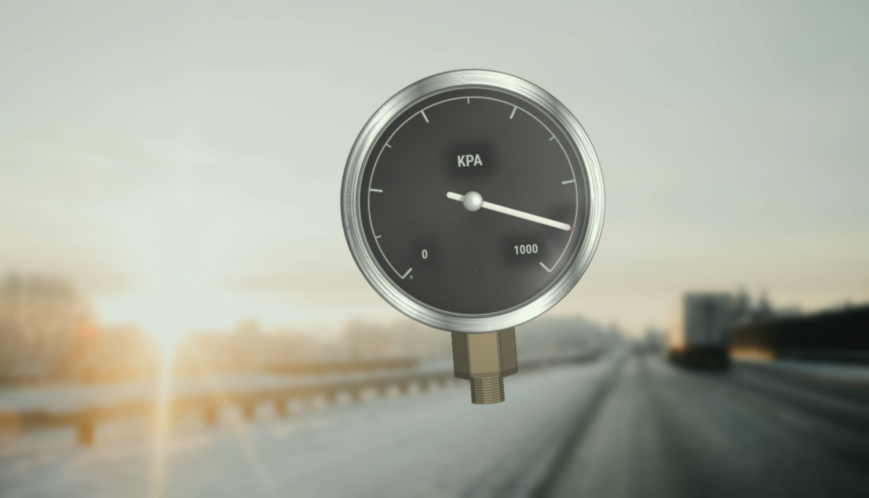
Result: {"value": 900, "unit": "kPa"}
